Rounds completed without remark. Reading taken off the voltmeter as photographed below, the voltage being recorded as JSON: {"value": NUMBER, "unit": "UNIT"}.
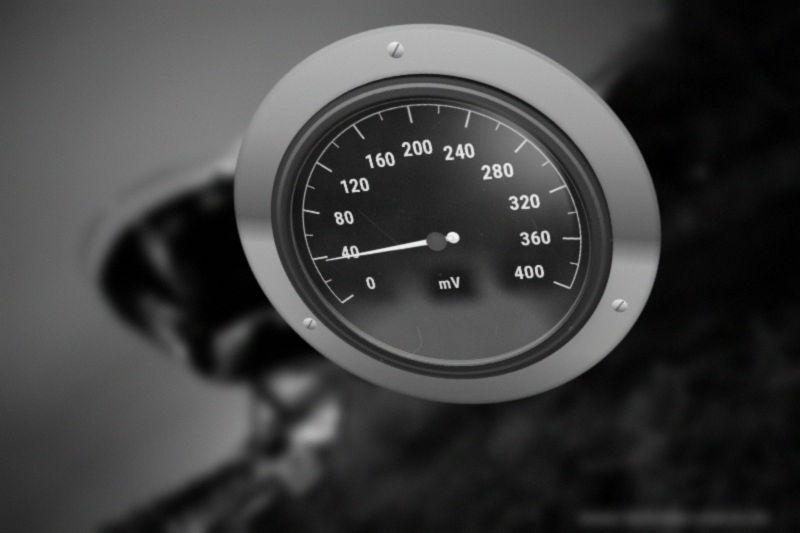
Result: {"value": 40, "unit": "mV"}
